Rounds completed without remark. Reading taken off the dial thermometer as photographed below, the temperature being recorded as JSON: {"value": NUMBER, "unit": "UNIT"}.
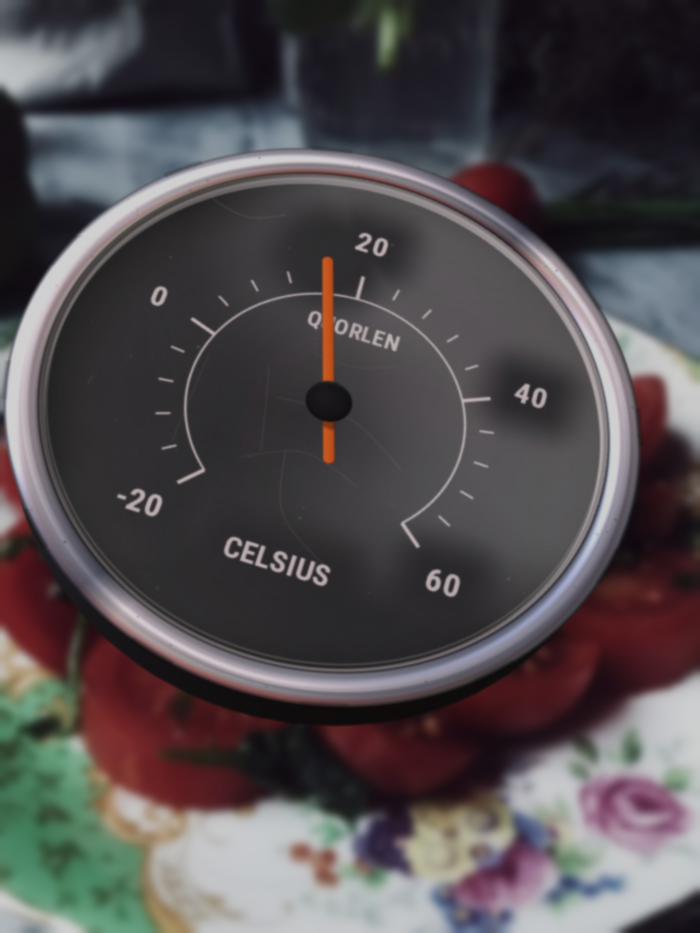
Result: {"value": 16, "unit": "°C"}
